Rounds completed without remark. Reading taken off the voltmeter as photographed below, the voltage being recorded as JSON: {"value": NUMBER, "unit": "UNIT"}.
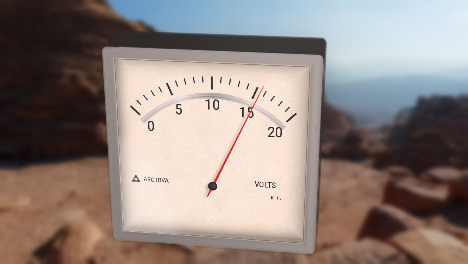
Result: {"value": 15.5, "unit": "V"}
